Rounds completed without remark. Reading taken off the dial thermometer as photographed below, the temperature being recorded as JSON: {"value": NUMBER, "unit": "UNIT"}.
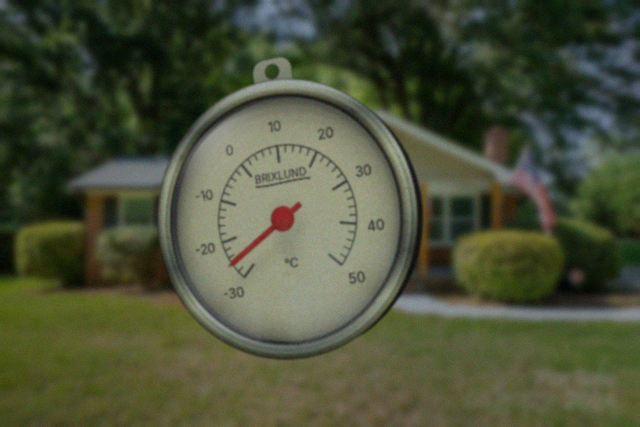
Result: {"value": -26, "unit": "°C"}
